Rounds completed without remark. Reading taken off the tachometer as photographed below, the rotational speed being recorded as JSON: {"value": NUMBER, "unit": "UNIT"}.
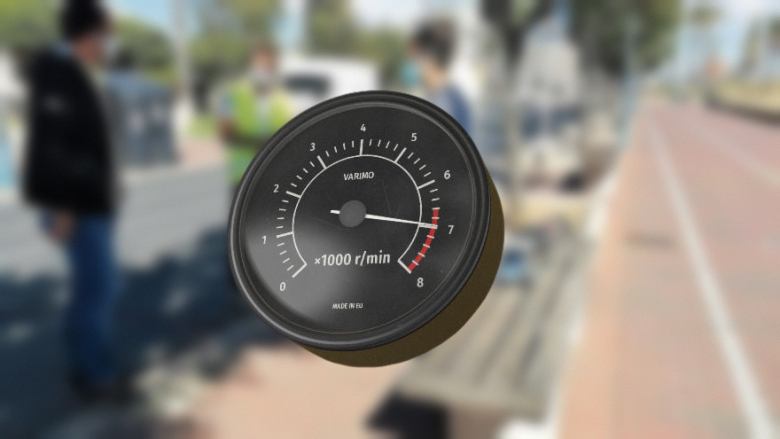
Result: {"value": 7000, "unit": "rpm"}
